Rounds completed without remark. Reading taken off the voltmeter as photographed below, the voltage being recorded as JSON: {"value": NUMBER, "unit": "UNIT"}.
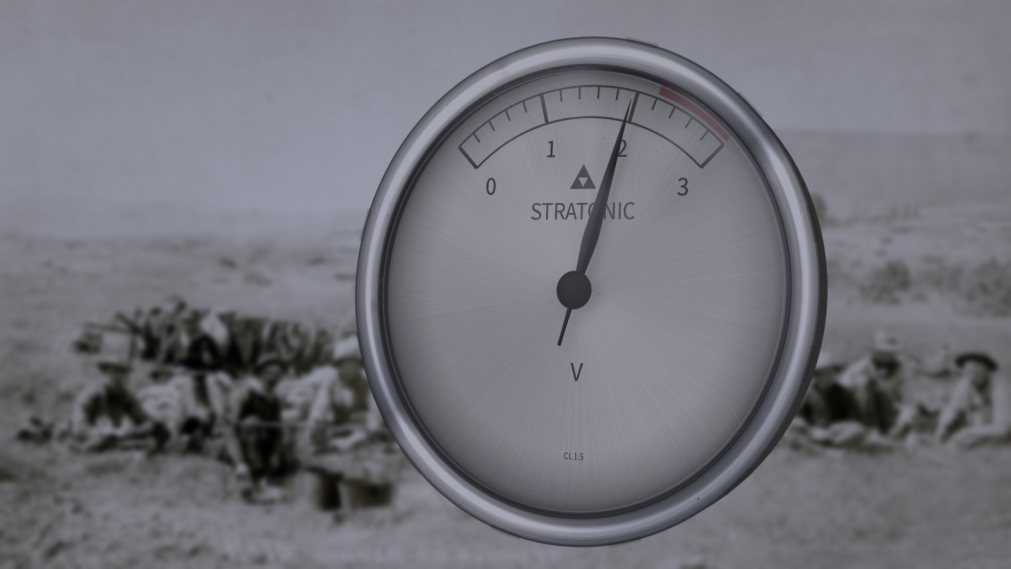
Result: {"value": 2, "unit": "V"}
